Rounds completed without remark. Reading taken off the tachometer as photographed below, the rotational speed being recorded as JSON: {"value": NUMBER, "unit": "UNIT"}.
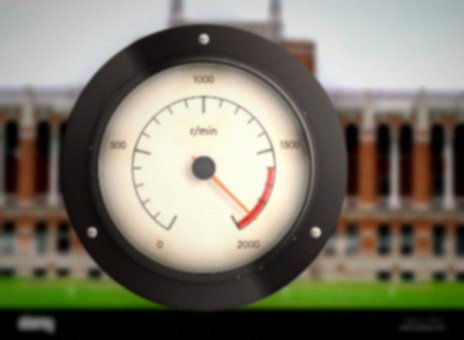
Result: {"value": 1900, "unit": "rpm"}
